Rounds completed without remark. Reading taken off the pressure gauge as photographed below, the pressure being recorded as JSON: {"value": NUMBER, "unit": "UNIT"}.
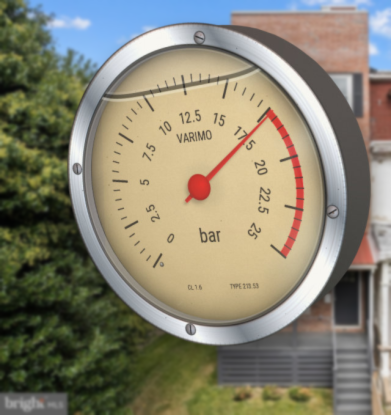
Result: {"value": 17.75, "unit": "bar"}
